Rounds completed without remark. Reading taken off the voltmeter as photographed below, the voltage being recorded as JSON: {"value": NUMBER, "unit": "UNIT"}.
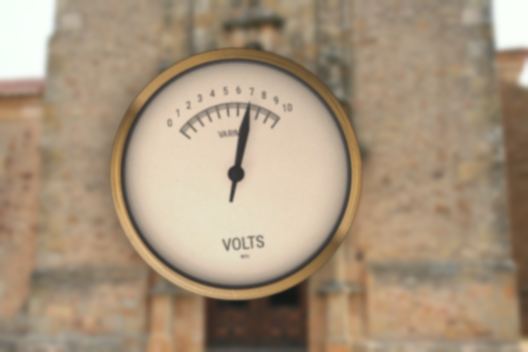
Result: {"value": 7, "unit": "V"}
